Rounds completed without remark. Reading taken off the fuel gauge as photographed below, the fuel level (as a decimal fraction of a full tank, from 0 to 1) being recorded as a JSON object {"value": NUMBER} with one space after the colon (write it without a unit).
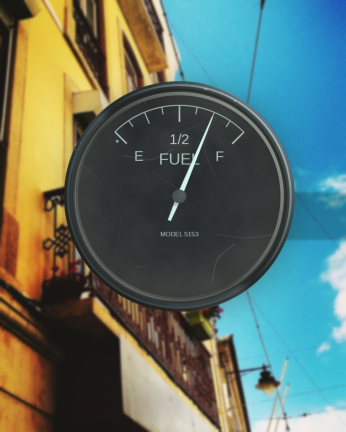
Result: {"value": 0.75}
